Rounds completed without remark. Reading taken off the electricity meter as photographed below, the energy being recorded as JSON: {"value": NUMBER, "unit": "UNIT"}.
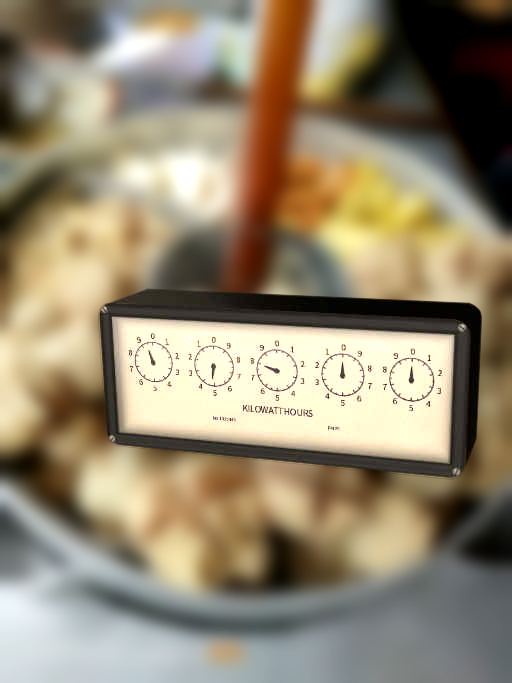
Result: {"value": 94800, "unit": "kWh"}
